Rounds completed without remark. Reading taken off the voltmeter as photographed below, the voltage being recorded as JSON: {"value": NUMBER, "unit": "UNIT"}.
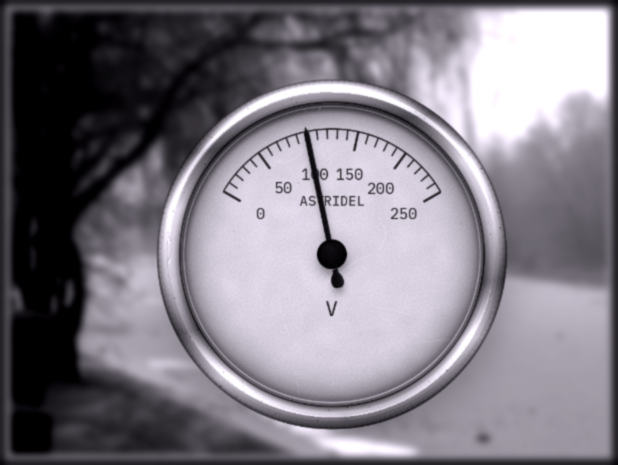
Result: {"value": 100, "unit": "V"}
